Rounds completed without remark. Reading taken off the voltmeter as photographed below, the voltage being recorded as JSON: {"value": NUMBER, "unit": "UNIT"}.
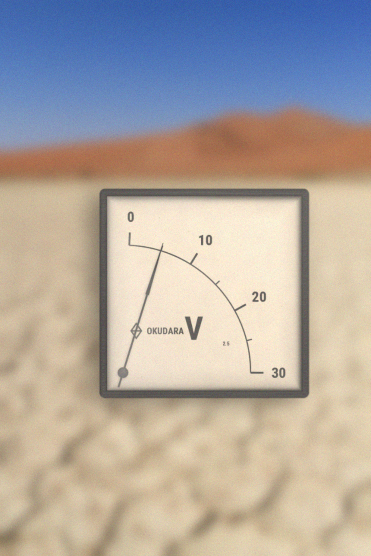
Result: {"value": 5, "unit": "V"}
